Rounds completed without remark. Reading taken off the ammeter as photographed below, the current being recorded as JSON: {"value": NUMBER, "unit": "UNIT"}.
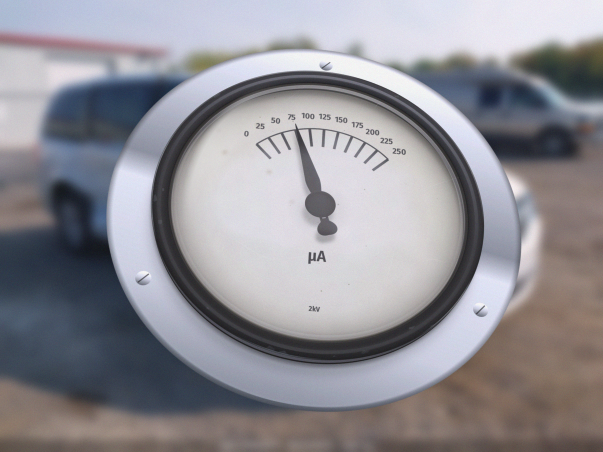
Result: {"value": 75, "unit": "µA"}
